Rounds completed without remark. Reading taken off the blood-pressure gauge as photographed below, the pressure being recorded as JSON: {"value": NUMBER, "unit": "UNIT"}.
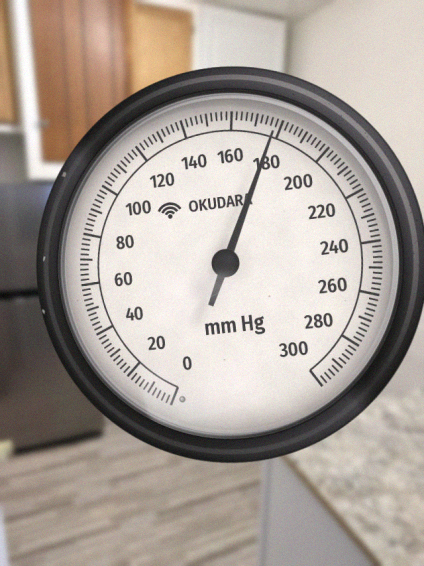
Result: {"value": 178, "unit": "mmHg"}
